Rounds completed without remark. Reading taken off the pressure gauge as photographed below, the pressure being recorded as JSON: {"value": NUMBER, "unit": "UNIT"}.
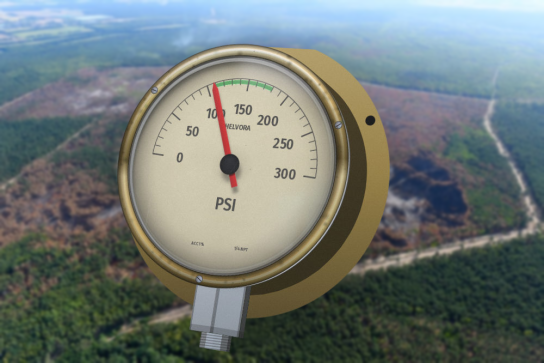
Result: {"value": 110, "unit": "psi"}
